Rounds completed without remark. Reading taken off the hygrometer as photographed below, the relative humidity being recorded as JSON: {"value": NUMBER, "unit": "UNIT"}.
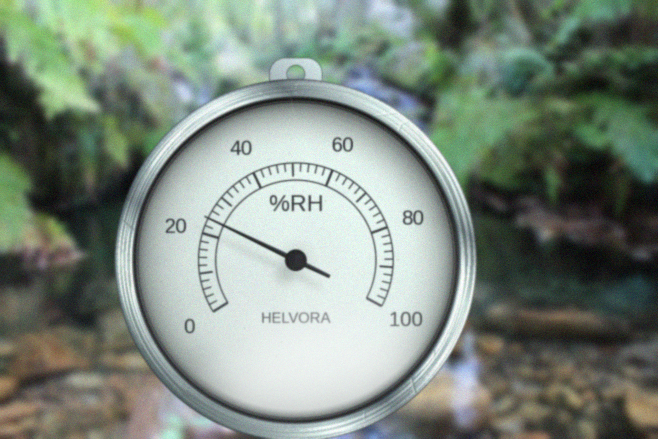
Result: {"value": 24, "unit": "%"}
